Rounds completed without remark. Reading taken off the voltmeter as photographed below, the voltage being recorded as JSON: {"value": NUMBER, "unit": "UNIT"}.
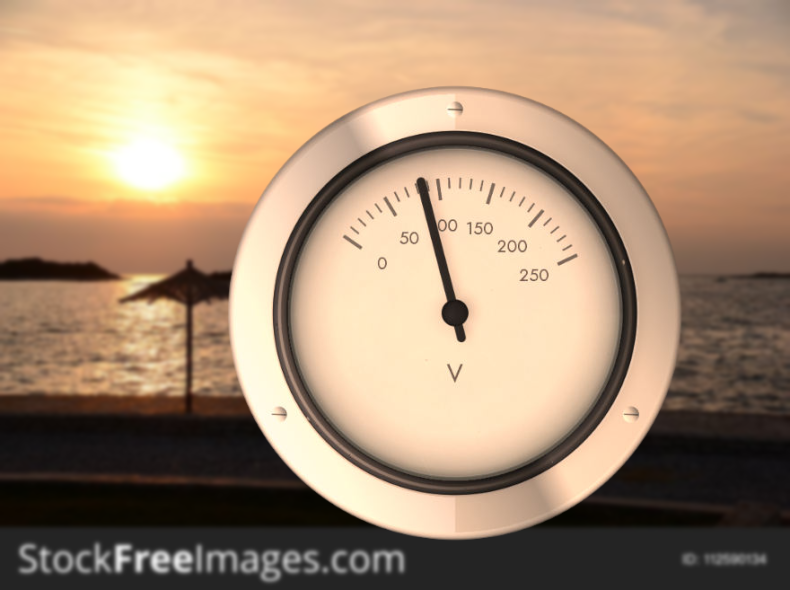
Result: {"value": 85, "unit": "V"}
